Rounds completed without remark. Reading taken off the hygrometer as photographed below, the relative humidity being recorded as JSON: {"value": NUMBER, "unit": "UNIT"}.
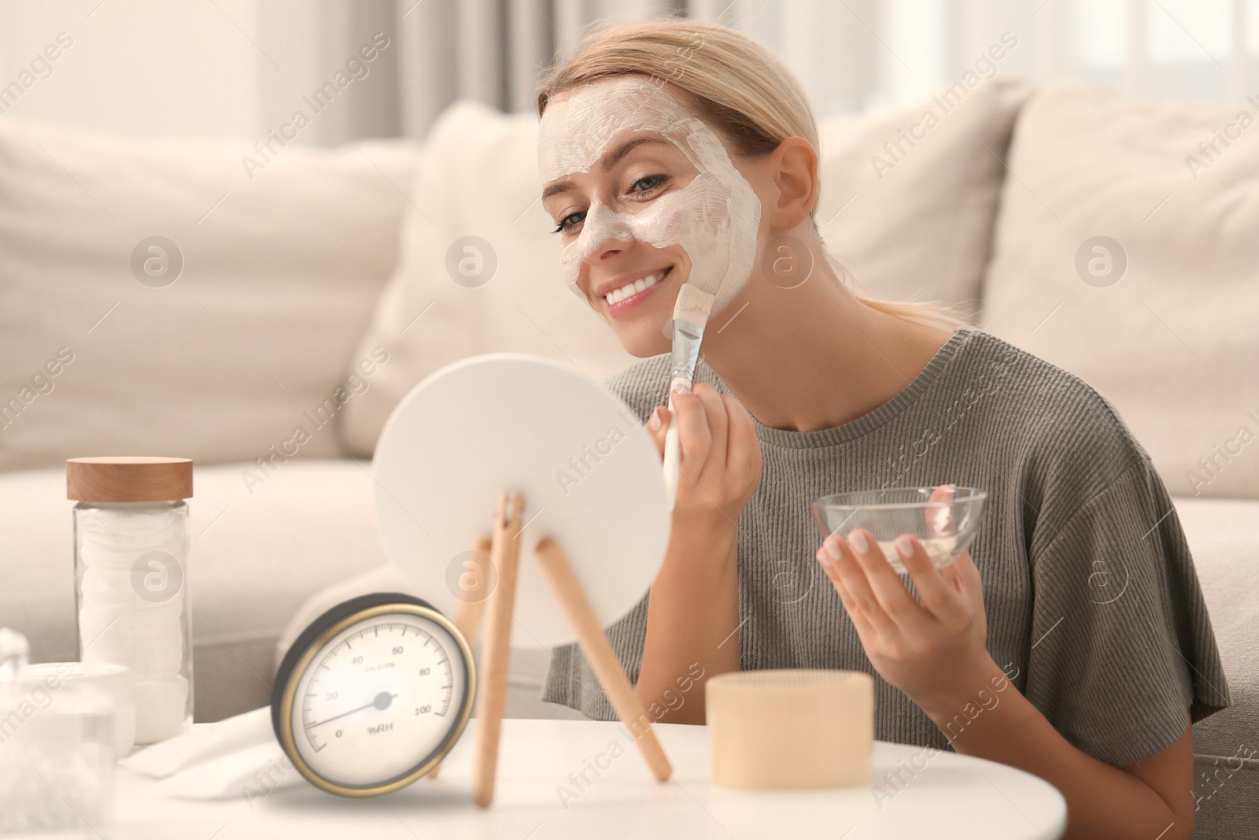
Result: {"value": 10, "unit": "%"}
